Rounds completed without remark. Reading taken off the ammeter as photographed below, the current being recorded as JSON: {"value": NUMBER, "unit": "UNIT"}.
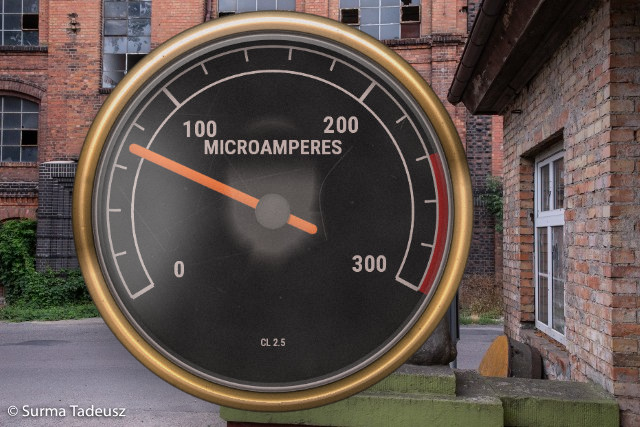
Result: {"value": 70, "unit": "µA"}
